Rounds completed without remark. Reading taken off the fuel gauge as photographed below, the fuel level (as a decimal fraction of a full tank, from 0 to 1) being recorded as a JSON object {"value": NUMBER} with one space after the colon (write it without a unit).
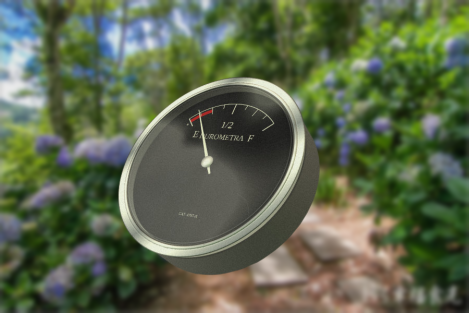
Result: {"value": 0.125}
